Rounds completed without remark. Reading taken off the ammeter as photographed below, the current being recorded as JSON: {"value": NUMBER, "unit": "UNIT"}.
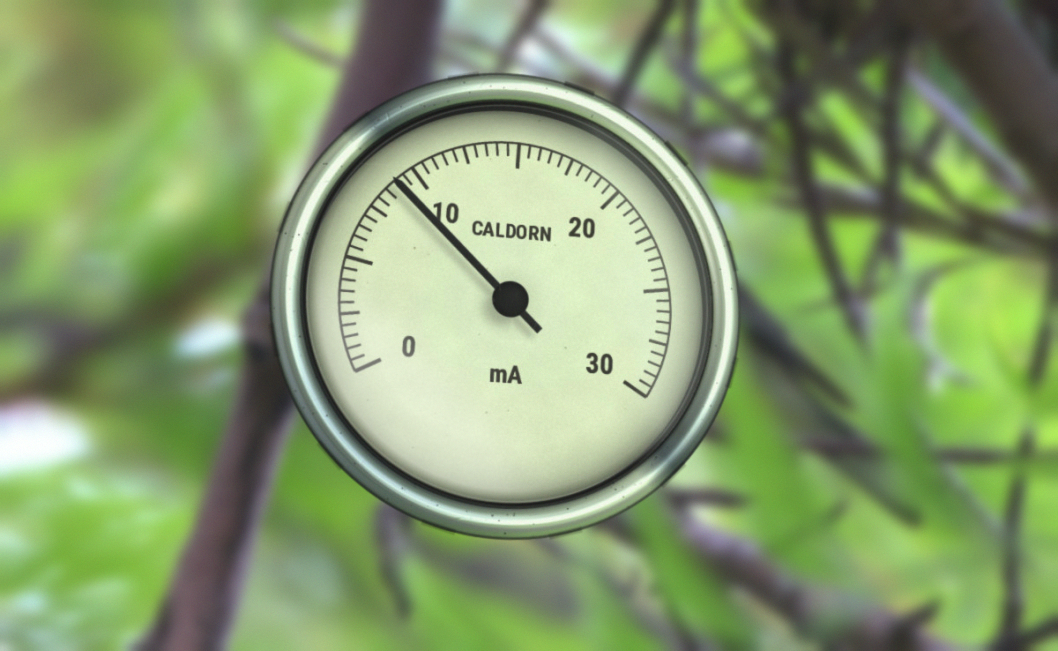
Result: {"value": 9, "unit": "mA"}
